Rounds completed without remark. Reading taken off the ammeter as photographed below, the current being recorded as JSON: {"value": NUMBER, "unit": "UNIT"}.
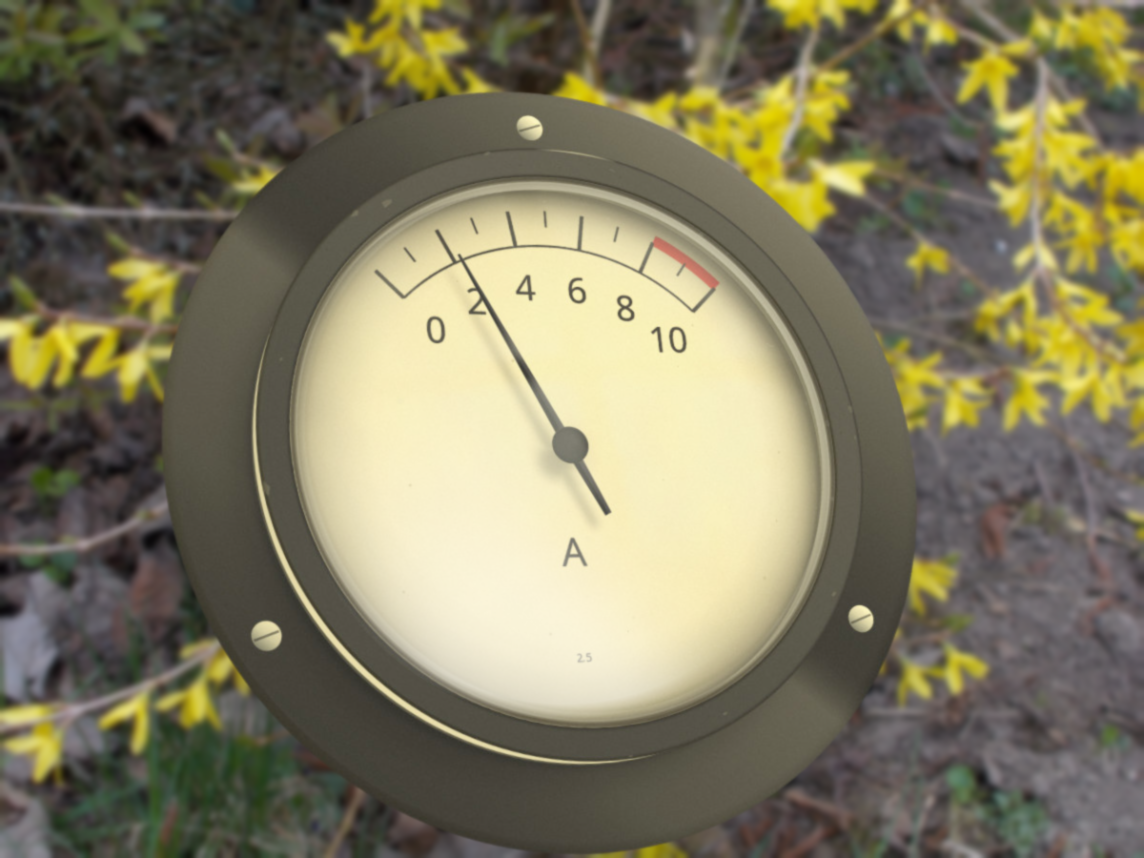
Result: {"value": 2, "unit": "A"}
